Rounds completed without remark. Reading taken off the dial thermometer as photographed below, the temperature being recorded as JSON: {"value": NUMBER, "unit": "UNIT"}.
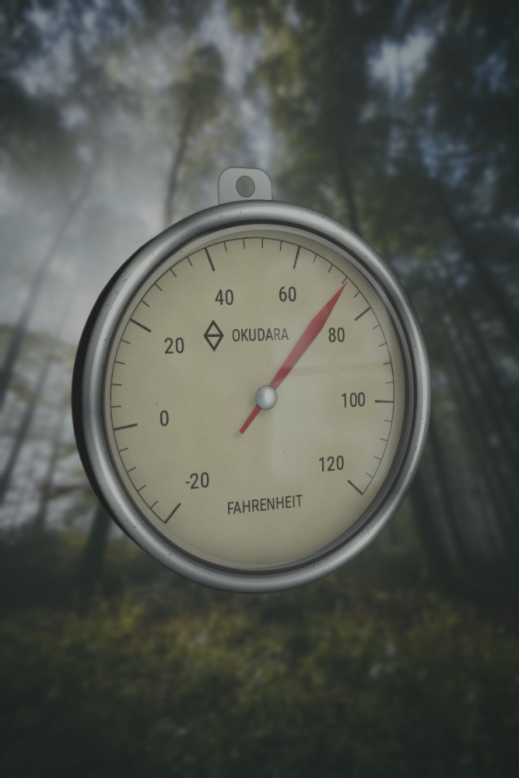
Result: {"value": 72, "unit": "°F"}
